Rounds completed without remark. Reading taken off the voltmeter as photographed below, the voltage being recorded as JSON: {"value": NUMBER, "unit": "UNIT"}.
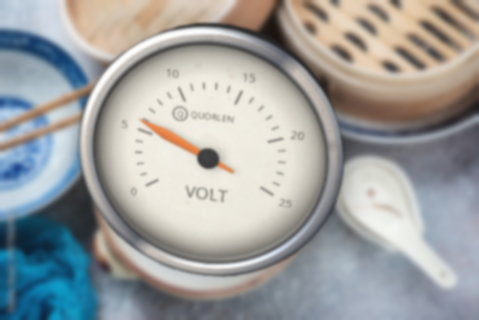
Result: {"value": 6, "unit": "V"}
